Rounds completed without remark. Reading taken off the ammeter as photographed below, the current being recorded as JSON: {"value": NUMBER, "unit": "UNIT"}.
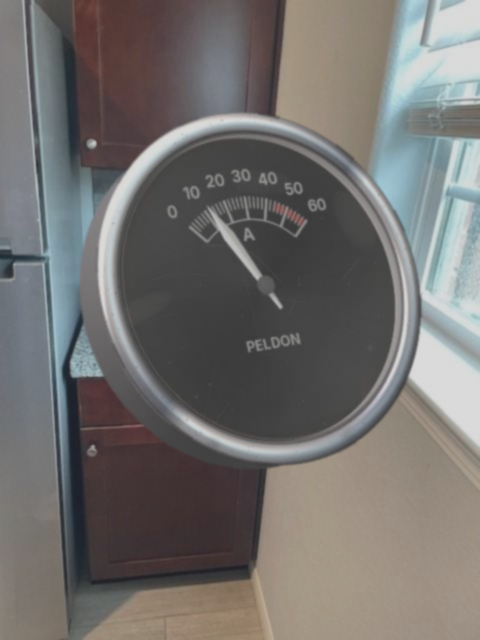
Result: {"value": 10, "unit": "A"}
